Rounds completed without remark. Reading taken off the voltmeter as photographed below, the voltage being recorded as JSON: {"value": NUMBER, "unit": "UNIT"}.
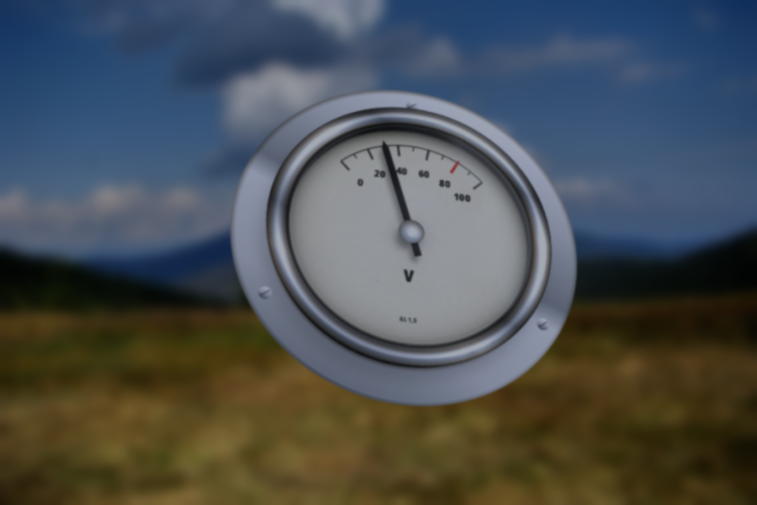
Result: {"value": 30, "unit": "V"}
